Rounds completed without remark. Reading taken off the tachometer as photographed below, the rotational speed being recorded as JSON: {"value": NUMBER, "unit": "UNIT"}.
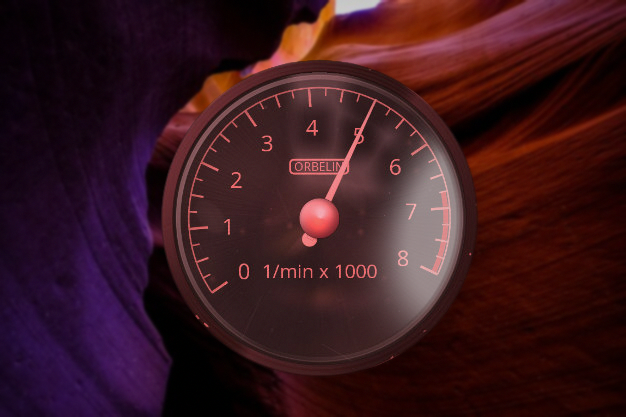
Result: {"value": 5000, "unit": "rpm"}
